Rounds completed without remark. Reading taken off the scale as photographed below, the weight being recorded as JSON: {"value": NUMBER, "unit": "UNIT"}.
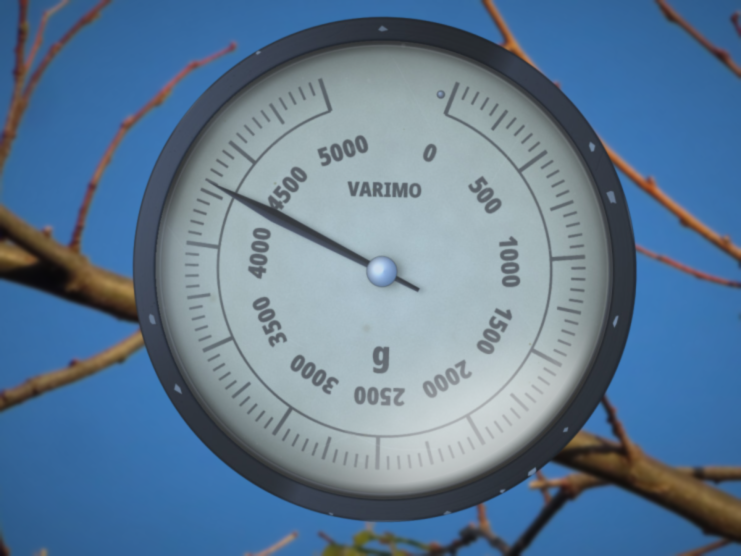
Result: {"value": 4300, "unit": "g"}
